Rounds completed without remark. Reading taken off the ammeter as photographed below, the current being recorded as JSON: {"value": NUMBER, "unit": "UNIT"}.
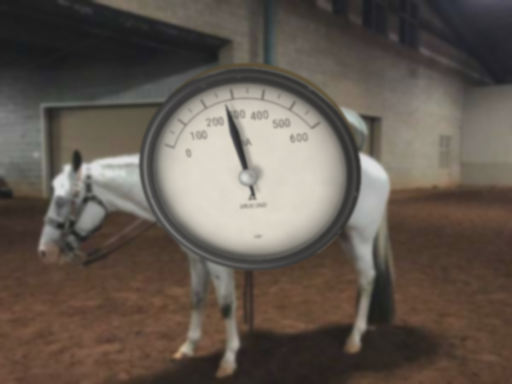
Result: {"value": 275, "unit": "mA"}
